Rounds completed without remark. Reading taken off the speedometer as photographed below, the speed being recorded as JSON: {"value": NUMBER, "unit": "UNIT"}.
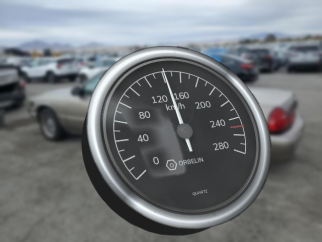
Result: {"value": 140, "unit": "km/h"}
